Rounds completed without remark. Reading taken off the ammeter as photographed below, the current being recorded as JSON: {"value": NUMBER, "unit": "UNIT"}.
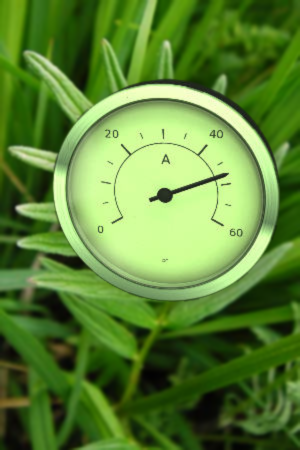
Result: {"value": 47.5, "unit": "A"}
